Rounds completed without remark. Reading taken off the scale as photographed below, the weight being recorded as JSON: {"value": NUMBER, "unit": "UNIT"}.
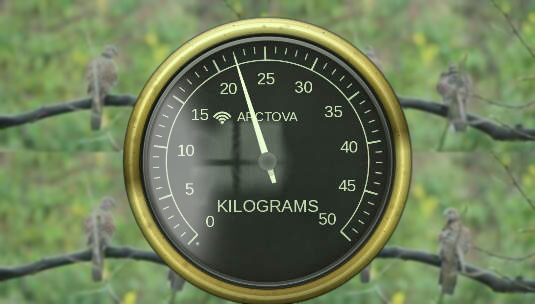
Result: {"value": 22, "unit": "kg"}
